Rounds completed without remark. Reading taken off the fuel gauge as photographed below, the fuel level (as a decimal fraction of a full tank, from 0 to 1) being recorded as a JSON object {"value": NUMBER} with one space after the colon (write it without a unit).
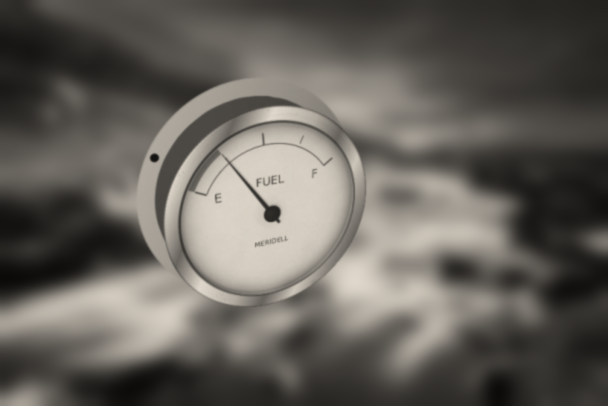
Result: {"value": 0.25}
